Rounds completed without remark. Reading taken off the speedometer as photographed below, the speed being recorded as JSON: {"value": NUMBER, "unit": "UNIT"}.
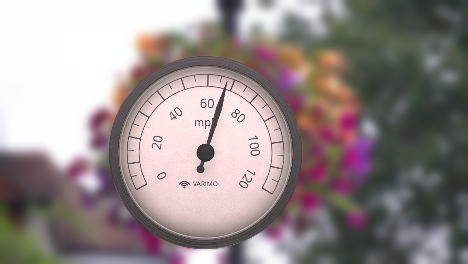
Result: {"value": 67.5, "unit": "mph"}
